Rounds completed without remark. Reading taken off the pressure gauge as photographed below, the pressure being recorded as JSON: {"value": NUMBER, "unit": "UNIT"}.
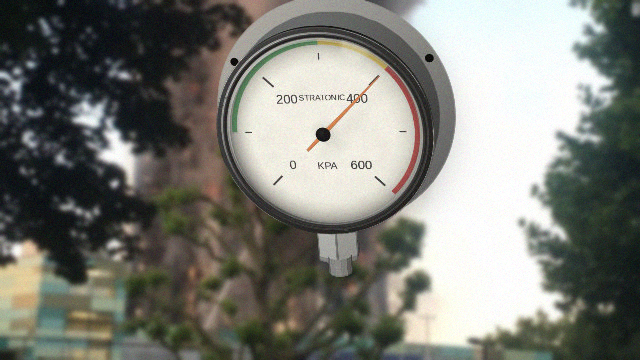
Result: {"value": 400, "unit": "kPa"}
